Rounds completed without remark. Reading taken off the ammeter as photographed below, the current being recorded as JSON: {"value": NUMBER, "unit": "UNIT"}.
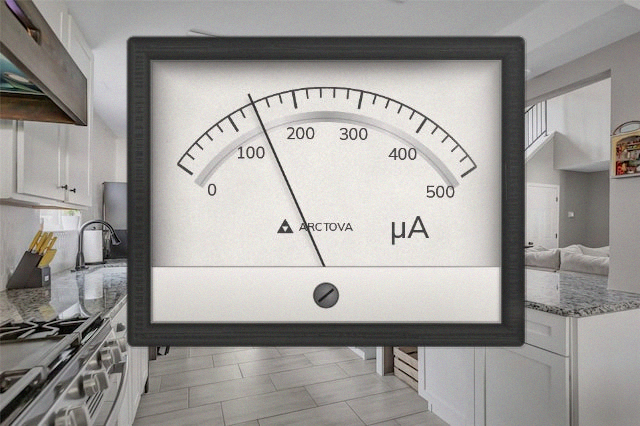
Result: {"value": 140, "unit": "µA"}
